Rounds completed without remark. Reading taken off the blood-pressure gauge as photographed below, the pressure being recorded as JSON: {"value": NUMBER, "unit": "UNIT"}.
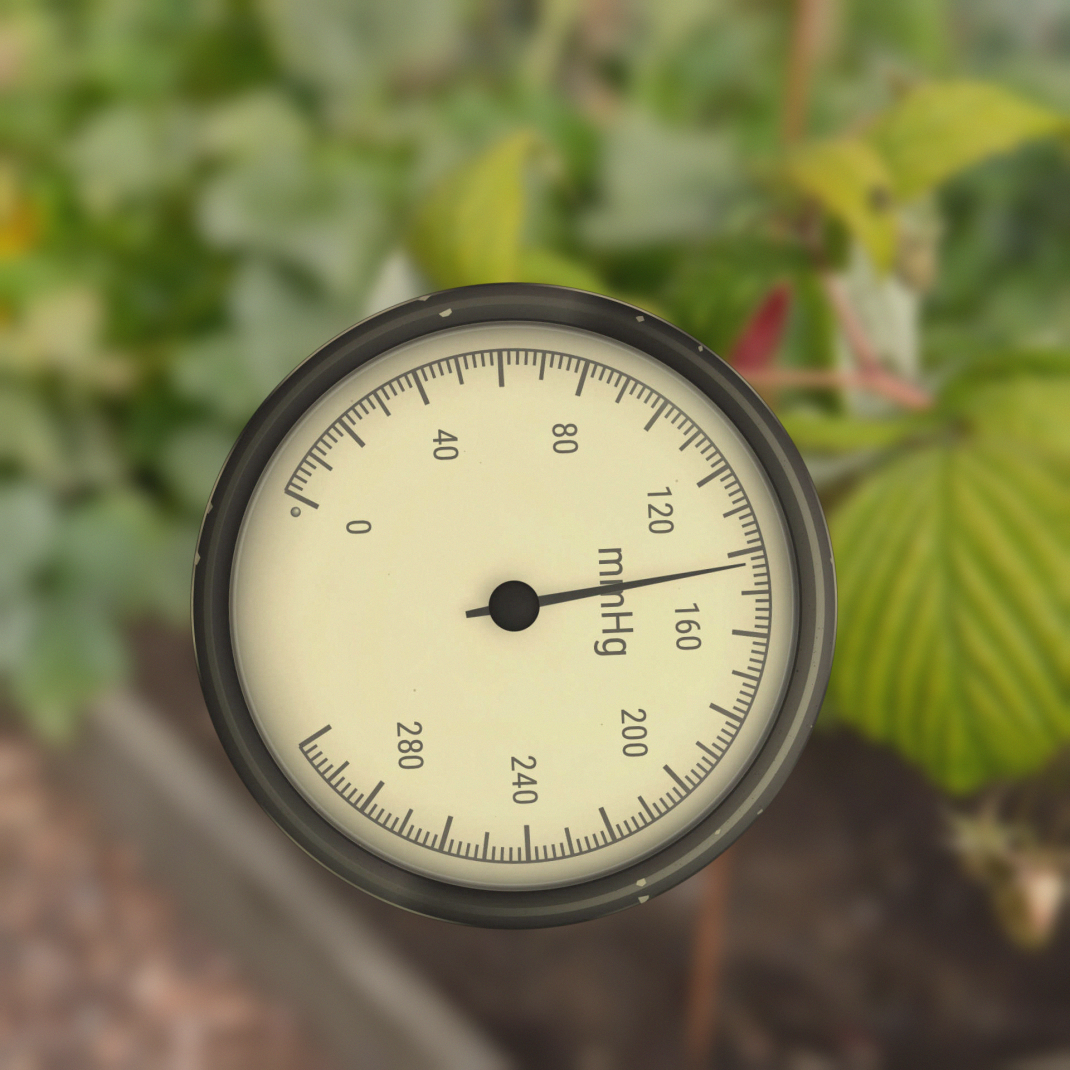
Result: {"value": 143, "unit": "mmHg"}
